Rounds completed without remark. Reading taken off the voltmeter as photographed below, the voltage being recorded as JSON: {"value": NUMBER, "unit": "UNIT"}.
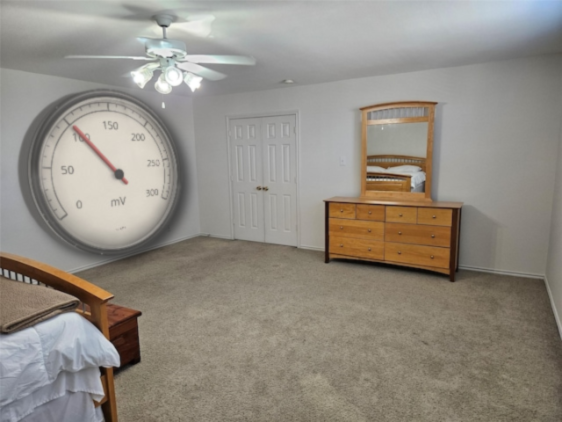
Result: {"value": 100, "unit": "mV"}
